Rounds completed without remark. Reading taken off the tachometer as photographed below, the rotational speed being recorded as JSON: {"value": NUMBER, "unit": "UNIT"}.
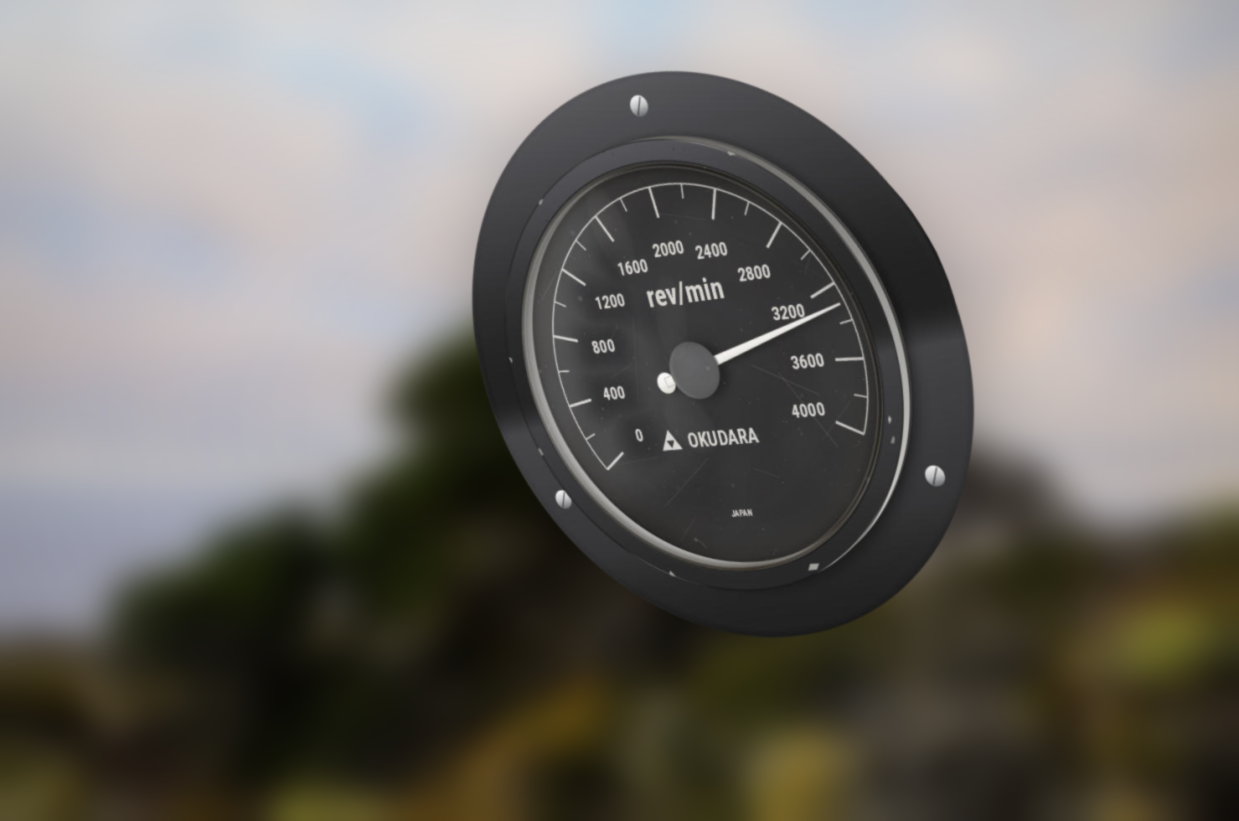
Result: {"value": 3300, "unit": "rpm"}
